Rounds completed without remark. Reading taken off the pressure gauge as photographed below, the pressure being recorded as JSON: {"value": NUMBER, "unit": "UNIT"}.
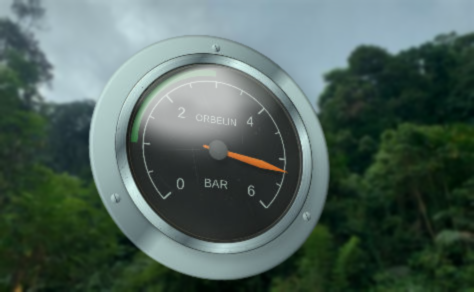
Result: {"value": 5.25, "unit": "bar"}
